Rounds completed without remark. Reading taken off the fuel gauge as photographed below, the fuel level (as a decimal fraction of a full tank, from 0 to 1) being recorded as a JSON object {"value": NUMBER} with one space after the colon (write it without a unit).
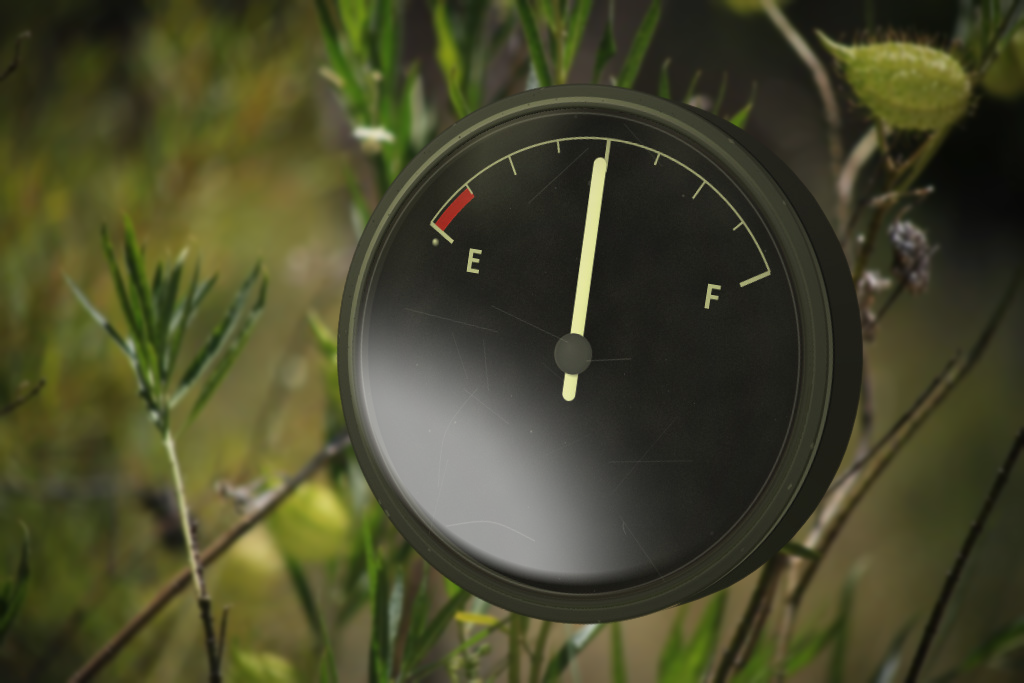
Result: {"value": 0.5}
